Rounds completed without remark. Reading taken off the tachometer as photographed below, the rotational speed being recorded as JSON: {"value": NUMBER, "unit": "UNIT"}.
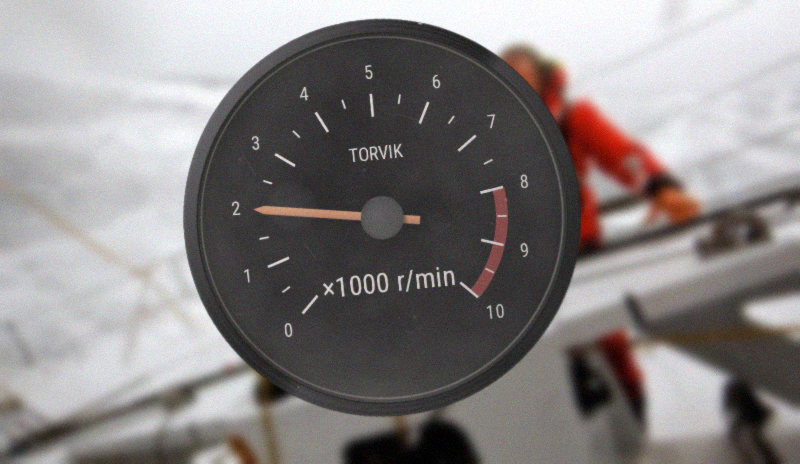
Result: {"value": 2000, "unit": "rpm"}
